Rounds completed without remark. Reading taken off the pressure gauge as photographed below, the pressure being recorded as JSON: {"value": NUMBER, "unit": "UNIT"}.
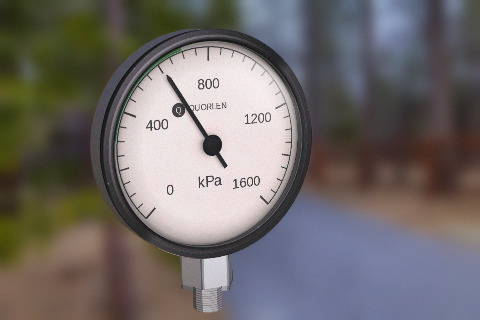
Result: {"value": 600, "unit": "kPa"}
